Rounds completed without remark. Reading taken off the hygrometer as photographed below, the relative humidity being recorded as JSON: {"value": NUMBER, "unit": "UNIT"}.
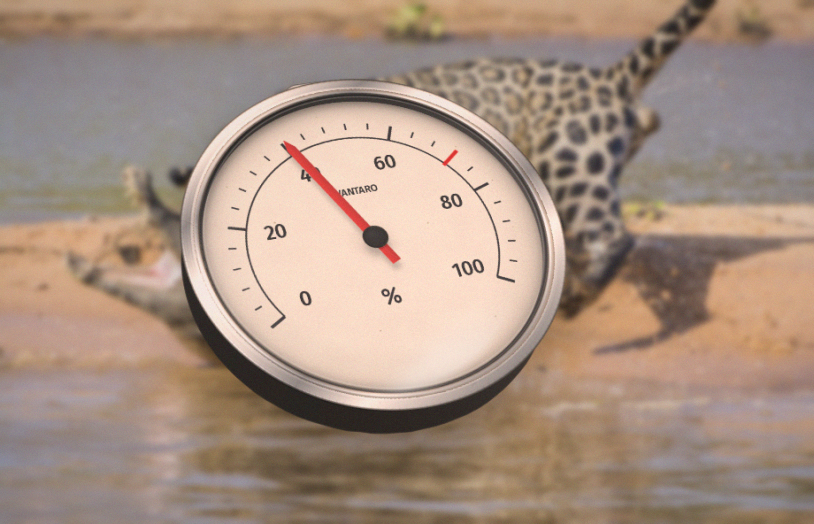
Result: {"value": 40, "unit": "%"}
